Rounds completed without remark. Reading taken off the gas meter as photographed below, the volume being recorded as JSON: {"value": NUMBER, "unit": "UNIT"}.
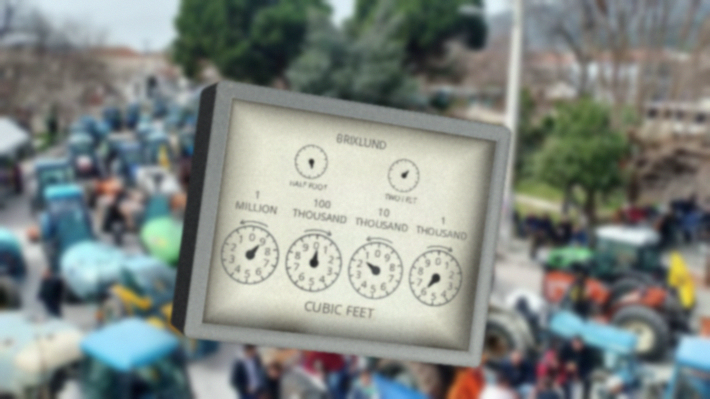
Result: {"value": 901600, "unit": "ft³"}
